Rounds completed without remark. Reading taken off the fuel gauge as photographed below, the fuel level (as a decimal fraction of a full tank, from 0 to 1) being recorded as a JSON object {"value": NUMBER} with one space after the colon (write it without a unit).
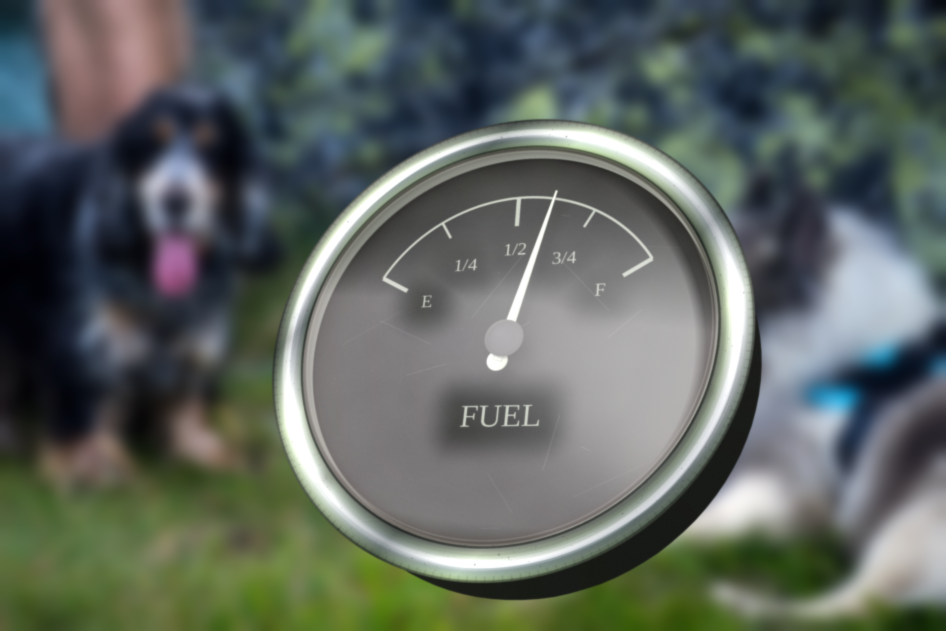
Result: {"value": 0.625}
